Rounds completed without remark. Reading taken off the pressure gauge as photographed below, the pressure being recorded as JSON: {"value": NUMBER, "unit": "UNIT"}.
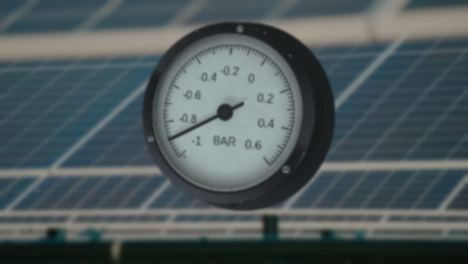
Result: {"value": -0.9, "unit": "bar"}
